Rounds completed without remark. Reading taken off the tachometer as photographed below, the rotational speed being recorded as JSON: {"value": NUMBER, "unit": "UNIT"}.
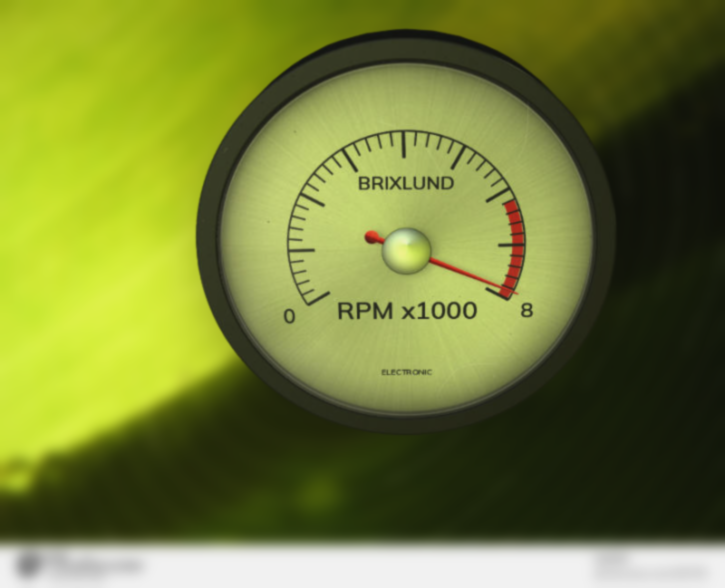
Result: {"value": 7800, "unit": "rpm"}
